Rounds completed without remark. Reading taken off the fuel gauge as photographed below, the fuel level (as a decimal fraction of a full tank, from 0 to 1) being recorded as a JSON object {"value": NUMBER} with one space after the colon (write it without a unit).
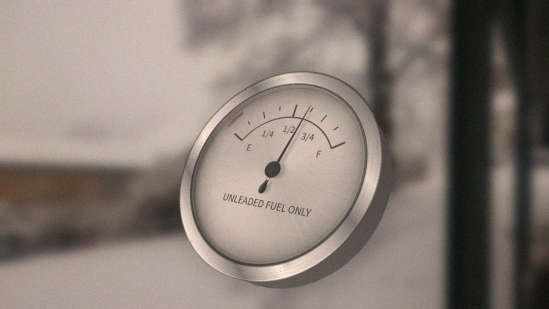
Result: {"value": 0.625}
